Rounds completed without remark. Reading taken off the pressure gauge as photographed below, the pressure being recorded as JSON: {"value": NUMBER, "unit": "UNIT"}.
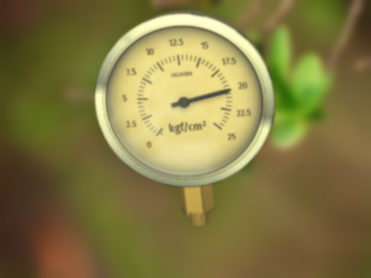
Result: {"value": 20, "unit": "kg/cm²"}
